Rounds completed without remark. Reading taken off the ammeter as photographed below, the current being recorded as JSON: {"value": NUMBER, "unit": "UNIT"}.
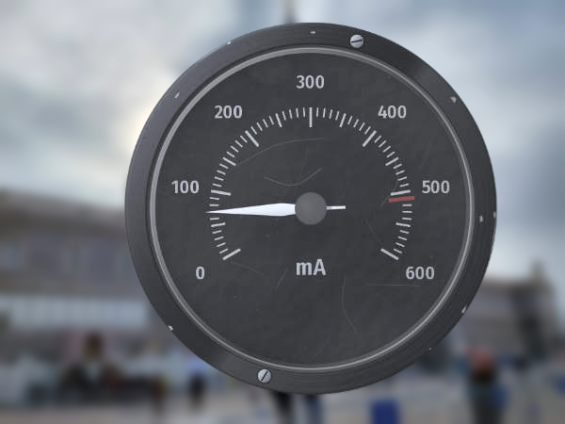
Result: {"value": 70, "unit": "mA"}
